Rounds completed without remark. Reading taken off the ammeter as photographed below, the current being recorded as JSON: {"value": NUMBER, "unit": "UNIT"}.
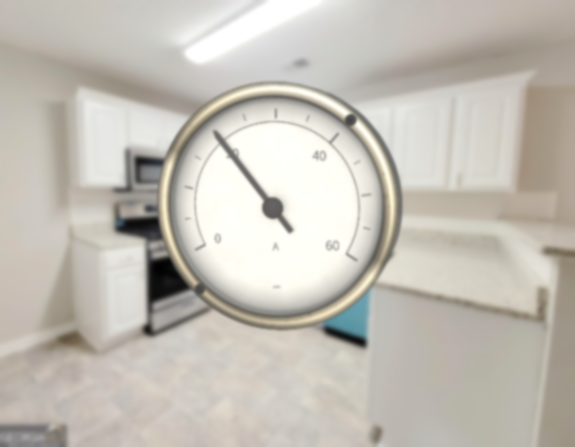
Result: {"value": 20, "unit": "A"}
